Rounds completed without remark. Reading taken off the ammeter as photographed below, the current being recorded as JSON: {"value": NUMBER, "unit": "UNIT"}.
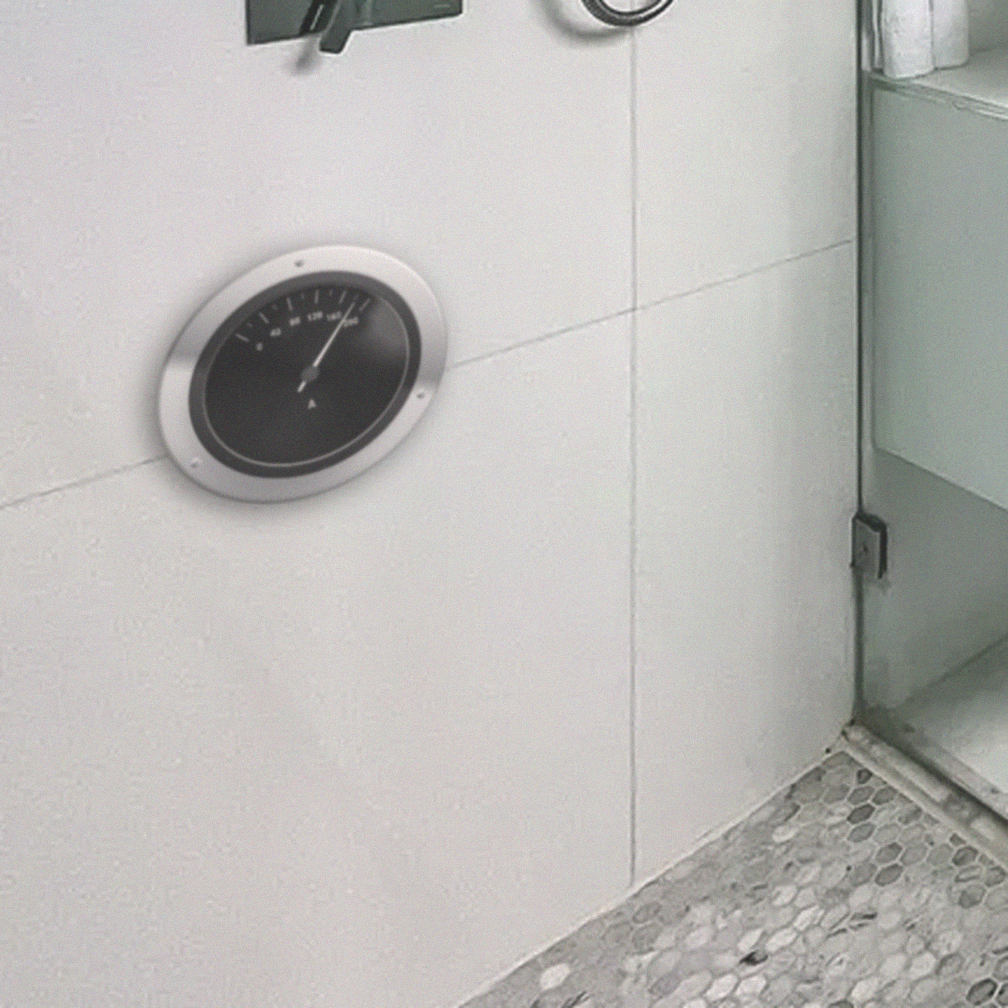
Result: {"value": 180, "unit": "A"}
